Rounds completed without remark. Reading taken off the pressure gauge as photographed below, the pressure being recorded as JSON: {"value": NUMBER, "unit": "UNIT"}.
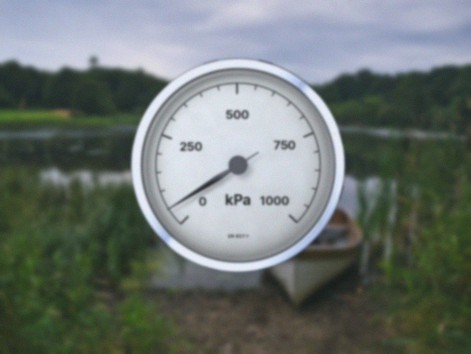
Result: {"value": 50, "unit": "kPa"}
